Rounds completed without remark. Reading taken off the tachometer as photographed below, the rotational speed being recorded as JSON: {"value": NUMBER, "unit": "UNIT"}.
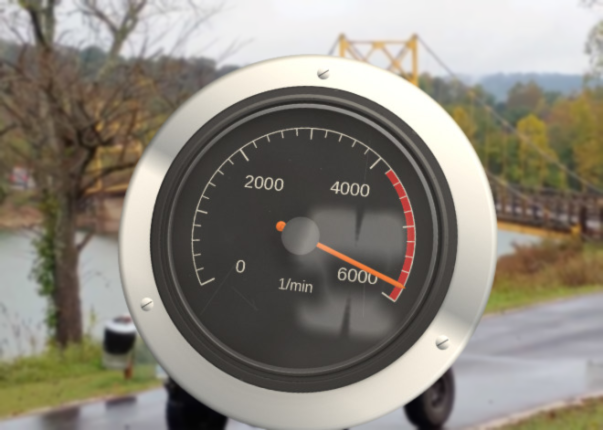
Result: {"value": 5800, "unit": "rpm"}
